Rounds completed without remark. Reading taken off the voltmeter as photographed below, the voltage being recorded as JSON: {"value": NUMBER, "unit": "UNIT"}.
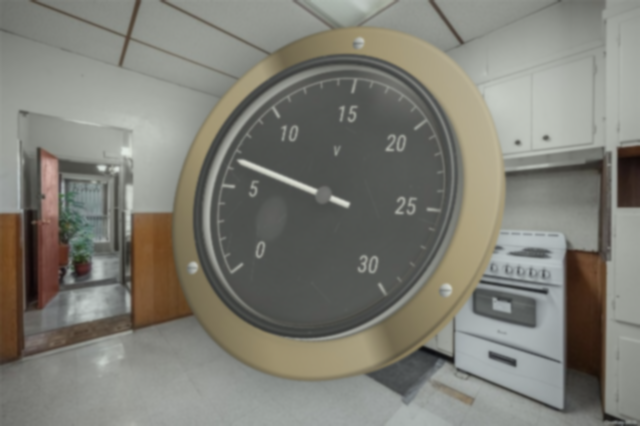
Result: {"value": 6.5, "unit": "V"}
